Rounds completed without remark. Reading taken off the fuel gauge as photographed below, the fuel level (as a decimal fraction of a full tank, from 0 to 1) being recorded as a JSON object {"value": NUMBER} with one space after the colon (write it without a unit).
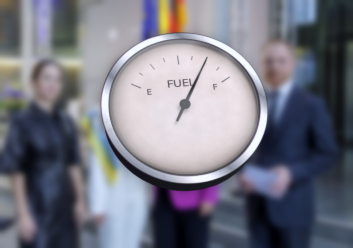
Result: {"value": 0.75}
